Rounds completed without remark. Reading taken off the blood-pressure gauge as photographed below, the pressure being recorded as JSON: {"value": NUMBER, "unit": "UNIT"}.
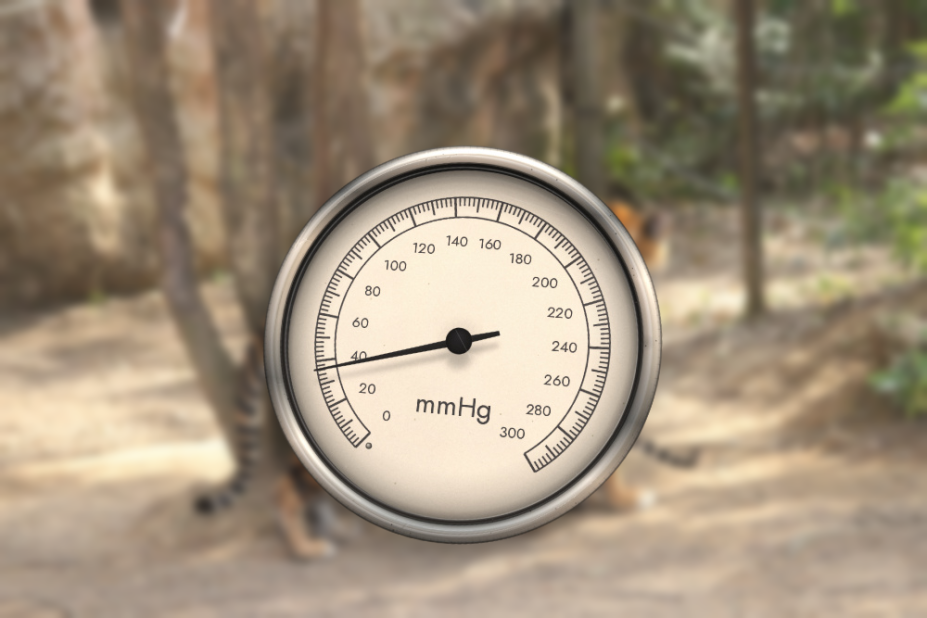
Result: {"value": 36, "unit": "mmHg"}
